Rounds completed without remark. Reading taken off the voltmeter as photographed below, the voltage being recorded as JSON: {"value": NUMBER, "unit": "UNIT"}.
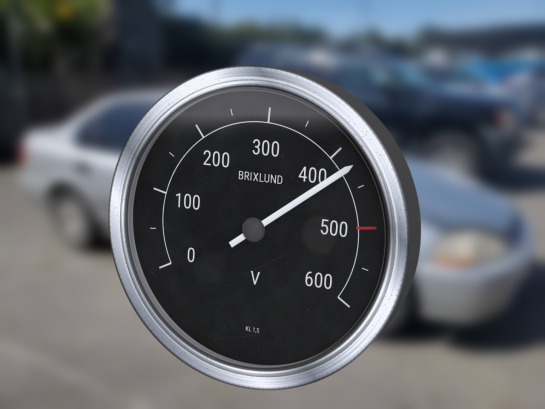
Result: {"value": 425, "unit": "V"}
